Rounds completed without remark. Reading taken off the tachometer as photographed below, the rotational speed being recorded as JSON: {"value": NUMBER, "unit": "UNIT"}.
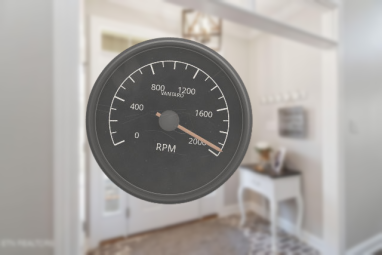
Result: {"value": 1950, "unit": "rpm"}
